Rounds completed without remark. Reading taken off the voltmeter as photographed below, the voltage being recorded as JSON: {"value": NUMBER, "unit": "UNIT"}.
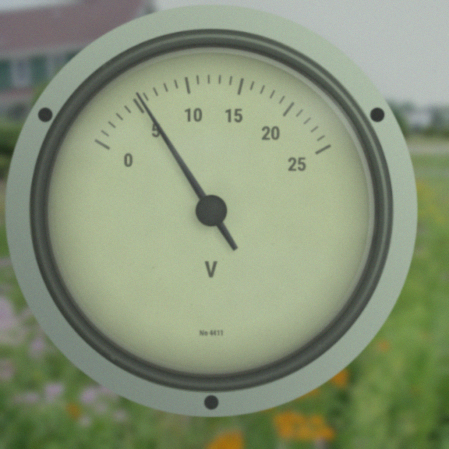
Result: {"value": 5.5, "unit": "V"}
